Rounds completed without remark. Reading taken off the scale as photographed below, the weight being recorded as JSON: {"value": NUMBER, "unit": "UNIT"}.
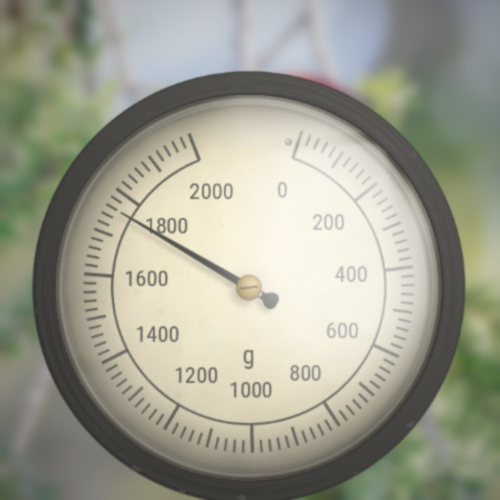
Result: {"value": 1760, "unit": "g"}
